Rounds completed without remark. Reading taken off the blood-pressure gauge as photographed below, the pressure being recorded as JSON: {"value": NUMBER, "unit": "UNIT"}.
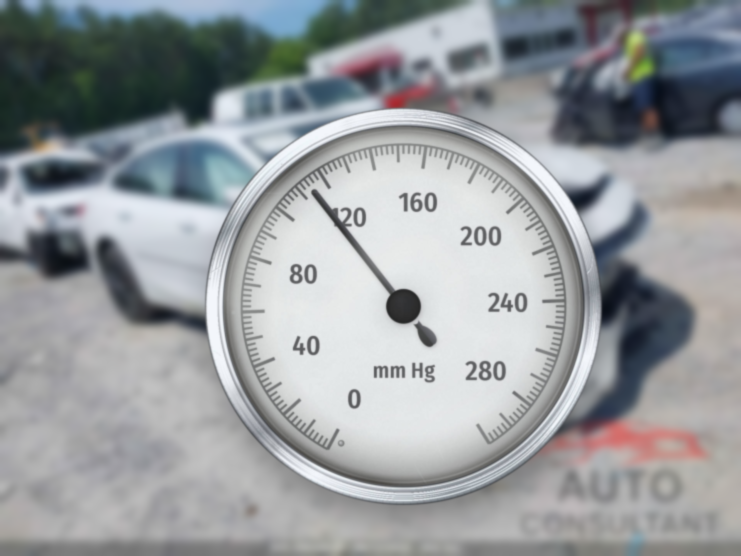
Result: {"value": 114, "unit": "mmHg"}
